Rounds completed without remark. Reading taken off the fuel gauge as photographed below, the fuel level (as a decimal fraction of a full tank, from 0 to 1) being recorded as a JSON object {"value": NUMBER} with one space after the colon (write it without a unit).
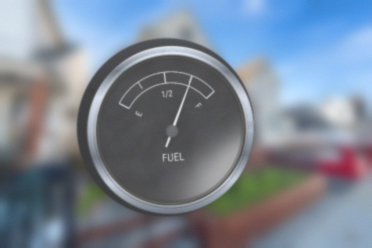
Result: {"value": 0.75}
